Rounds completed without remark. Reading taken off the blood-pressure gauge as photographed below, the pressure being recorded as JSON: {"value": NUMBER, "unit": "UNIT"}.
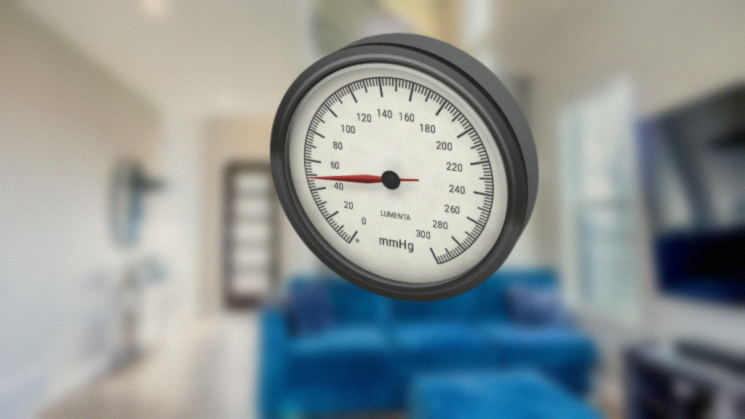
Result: {"value": 50, "unit": "mmHg"}
